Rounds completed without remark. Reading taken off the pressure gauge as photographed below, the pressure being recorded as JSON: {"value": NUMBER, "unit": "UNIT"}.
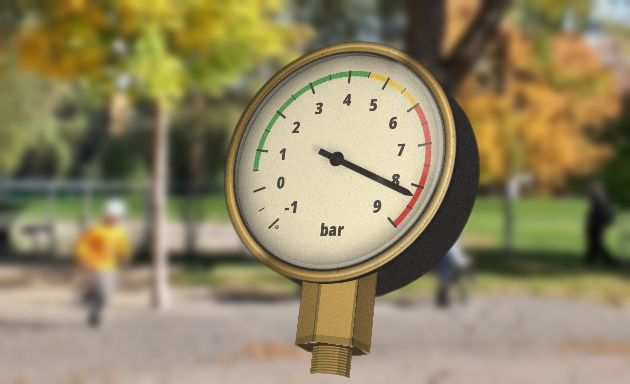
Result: {"value": 8.25, "unit": "bar"}
